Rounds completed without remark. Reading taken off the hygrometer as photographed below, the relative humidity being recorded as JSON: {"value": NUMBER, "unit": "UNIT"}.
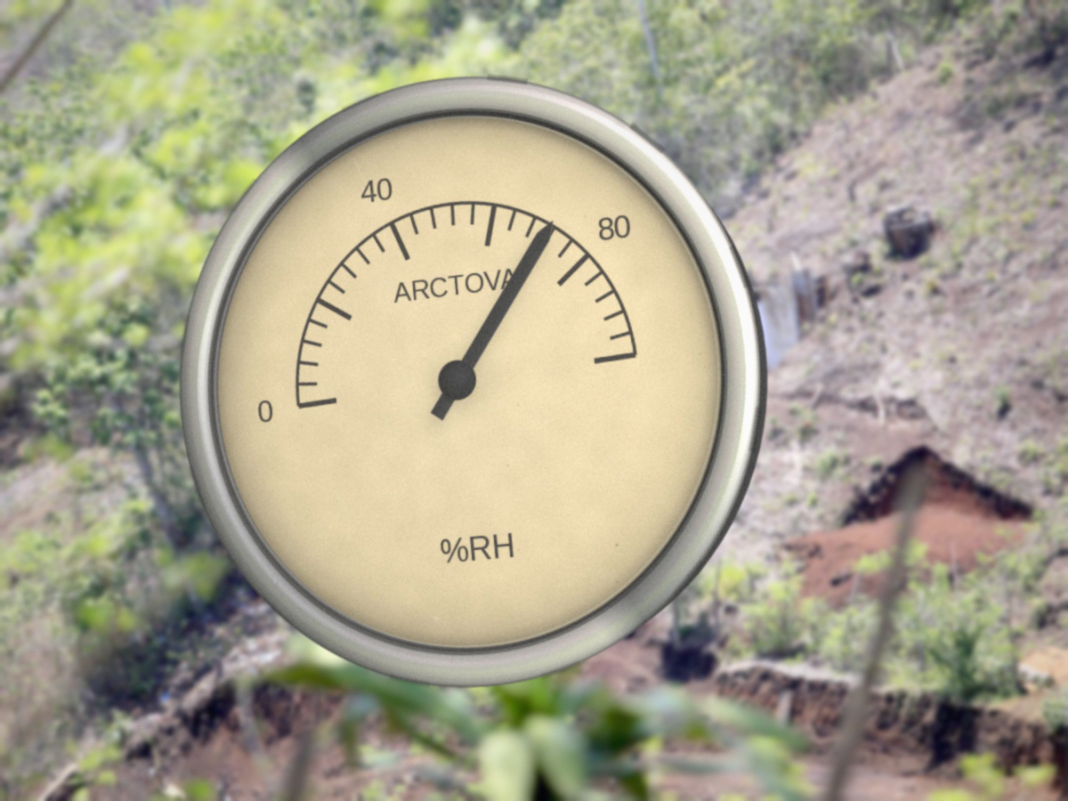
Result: {"value": 72, "unit": "%"}
